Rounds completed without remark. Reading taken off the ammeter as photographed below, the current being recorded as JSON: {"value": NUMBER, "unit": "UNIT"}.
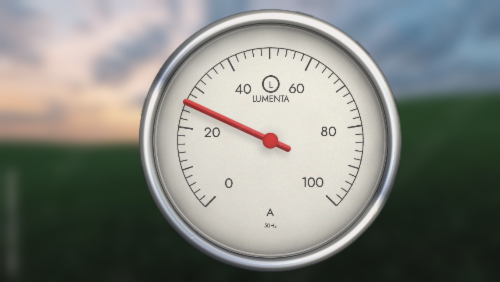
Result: {"value": 26, "unit": "A"}
